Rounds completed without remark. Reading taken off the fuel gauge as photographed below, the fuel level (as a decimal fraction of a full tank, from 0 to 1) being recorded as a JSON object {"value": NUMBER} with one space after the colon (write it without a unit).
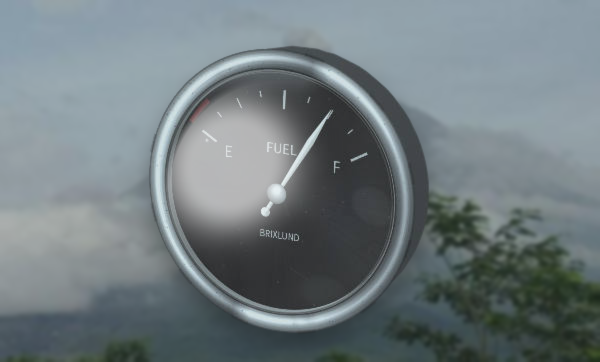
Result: {"value": 0.75}
